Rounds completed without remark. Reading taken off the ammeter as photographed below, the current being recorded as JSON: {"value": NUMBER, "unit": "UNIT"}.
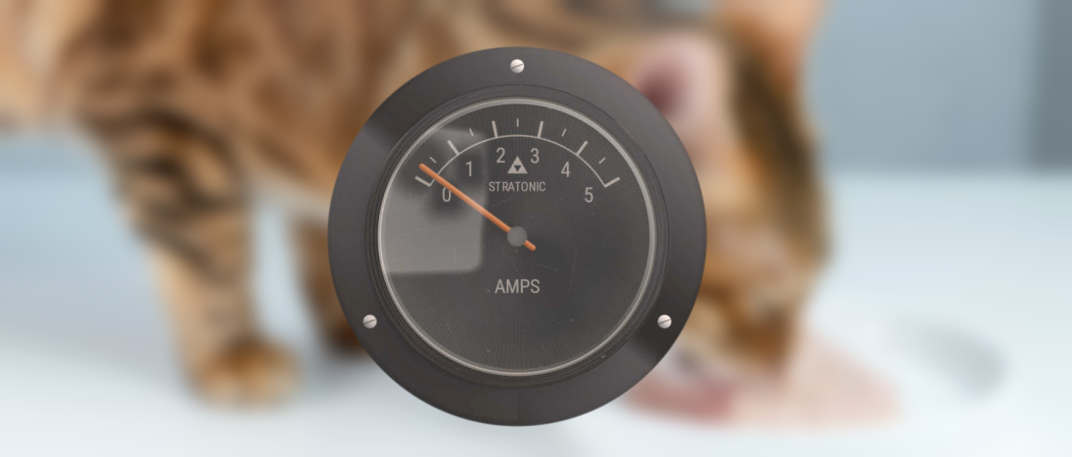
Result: {"value": 0.25, "unit": "A"}
